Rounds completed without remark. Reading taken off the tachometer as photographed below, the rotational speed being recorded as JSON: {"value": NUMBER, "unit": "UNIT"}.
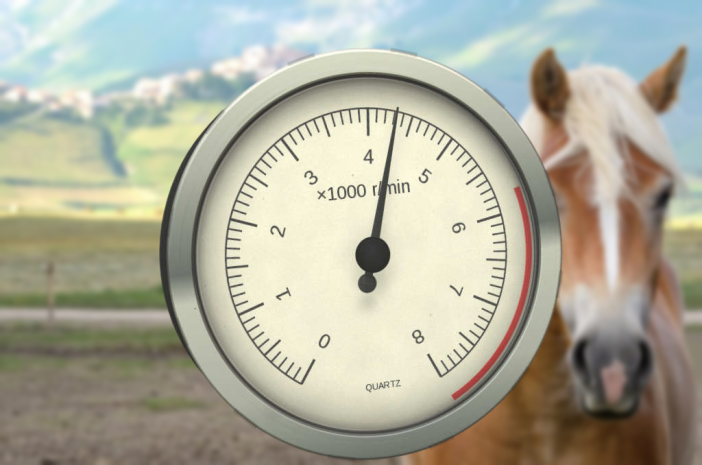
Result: {"value": 4300, "unit": "rpm"}
